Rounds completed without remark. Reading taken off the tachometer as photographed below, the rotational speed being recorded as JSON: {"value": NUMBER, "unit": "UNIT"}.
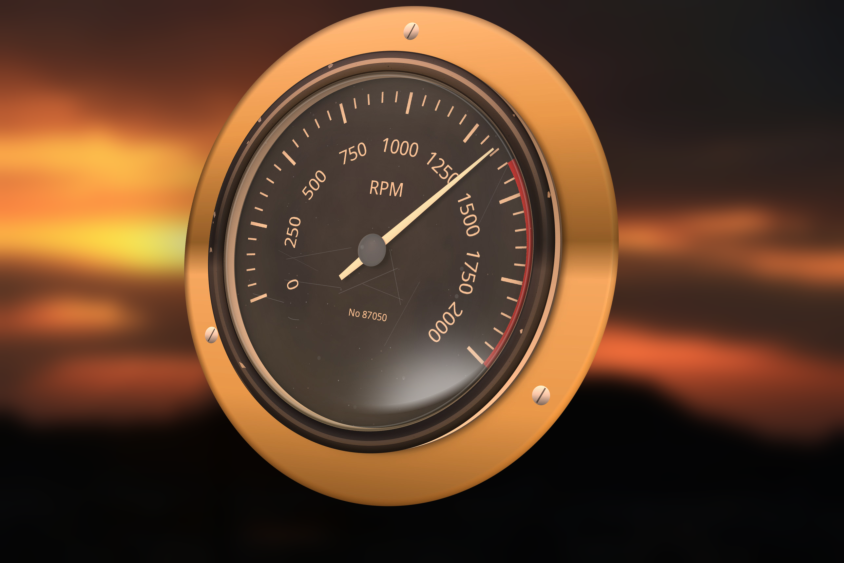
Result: {"value": 1350, "unit": "rpm"}
